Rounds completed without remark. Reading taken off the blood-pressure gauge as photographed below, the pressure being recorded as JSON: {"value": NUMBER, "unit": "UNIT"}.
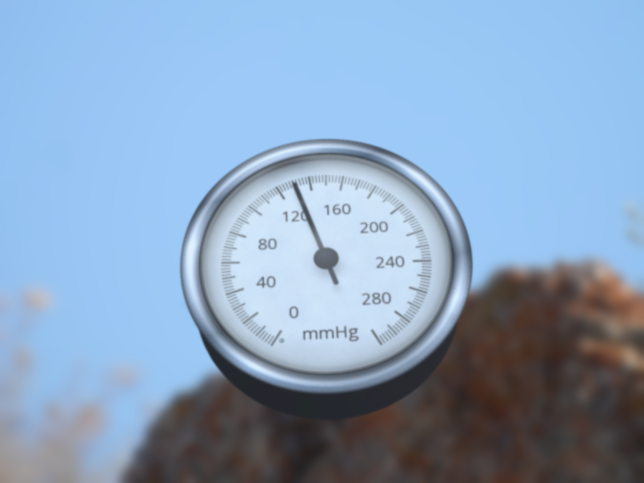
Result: {"value": 130, "unit": "mmHg"}
